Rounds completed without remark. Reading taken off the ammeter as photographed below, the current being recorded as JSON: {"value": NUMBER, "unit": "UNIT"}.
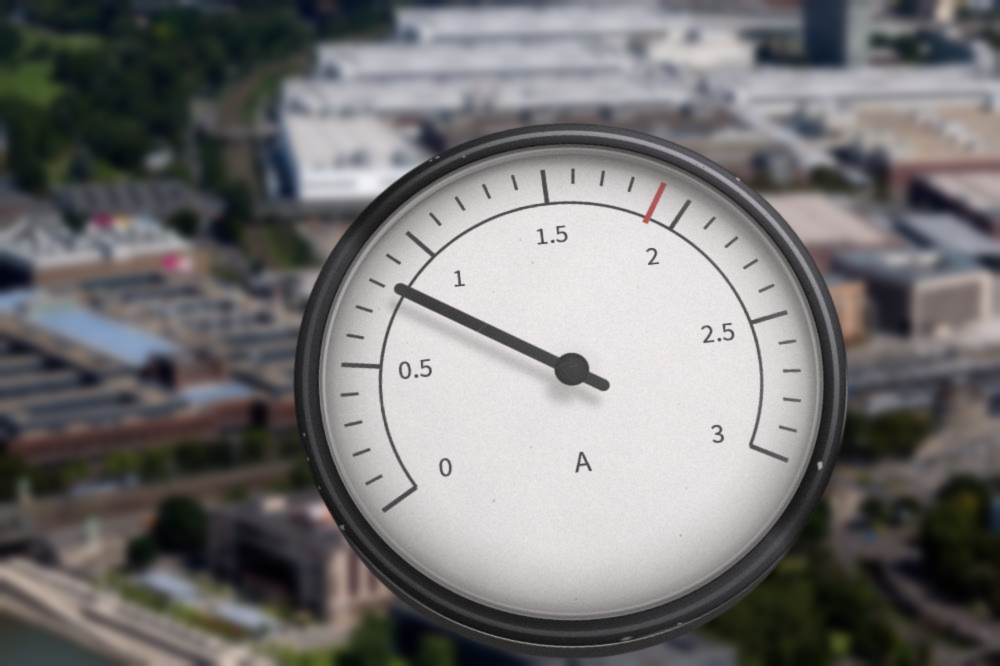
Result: {"value": 0.8, "unit": "A"}
